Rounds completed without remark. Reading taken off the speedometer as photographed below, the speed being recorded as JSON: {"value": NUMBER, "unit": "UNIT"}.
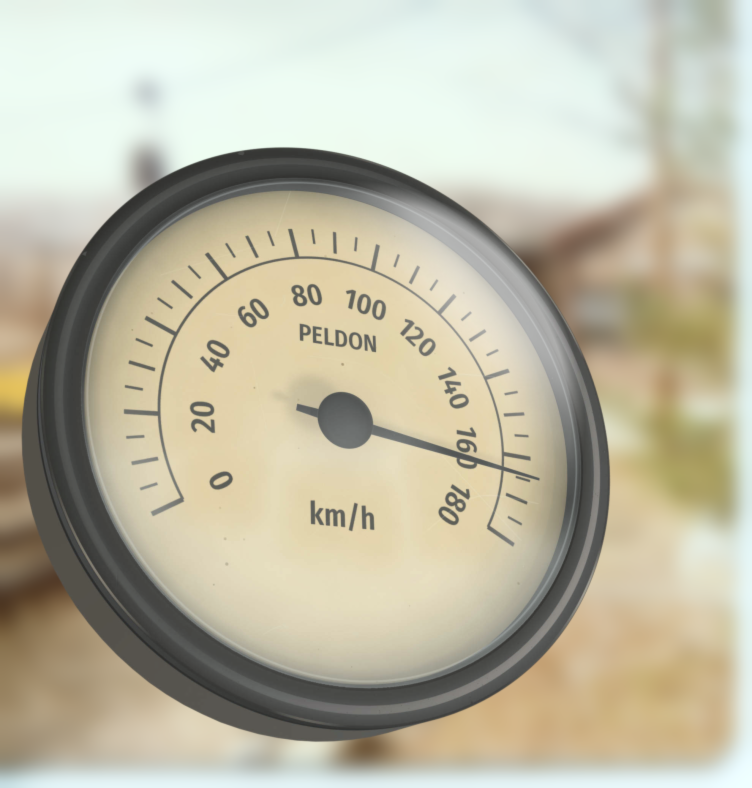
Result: {"value": 165, "unit": "km/h"}
